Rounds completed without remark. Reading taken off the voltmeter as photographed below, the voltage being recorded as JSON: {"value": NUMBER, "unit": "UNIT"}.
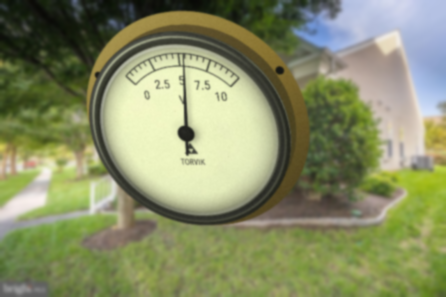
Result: {"value": 5.5, "unit": "V"}
